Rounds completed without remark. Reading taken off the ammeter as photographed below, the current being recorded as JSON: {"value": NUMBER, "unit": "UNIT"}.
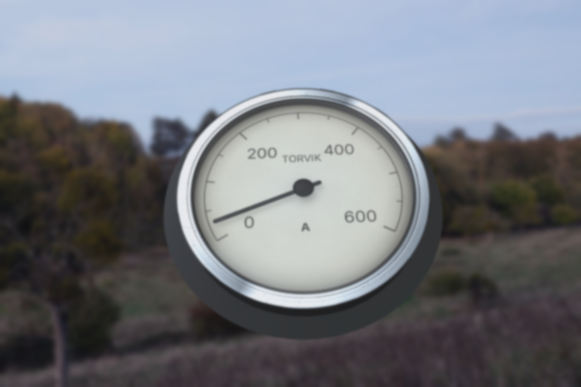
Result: {"value": 25, "unit": "A"}
